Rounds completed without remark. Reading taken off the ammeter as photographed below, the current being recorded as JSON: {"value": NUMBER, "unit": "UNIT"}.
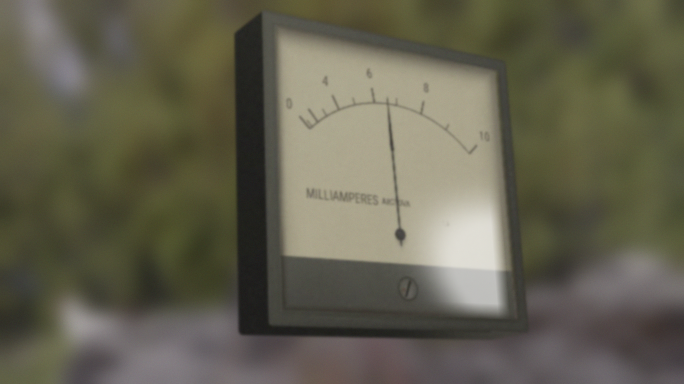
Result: {"value": 6.5, "unit": "mA"}
